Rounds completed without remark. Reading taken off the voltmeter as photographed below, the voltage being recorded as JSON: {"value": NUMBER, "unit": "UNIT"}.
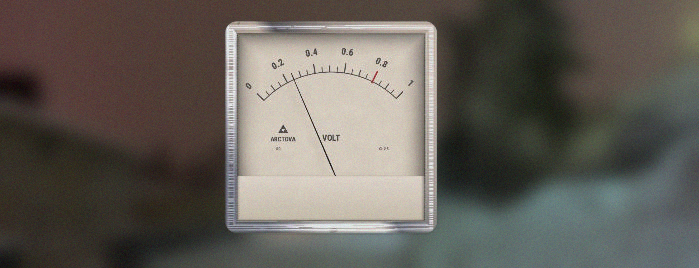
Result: {"value": 0.25, "unit": "V"}
